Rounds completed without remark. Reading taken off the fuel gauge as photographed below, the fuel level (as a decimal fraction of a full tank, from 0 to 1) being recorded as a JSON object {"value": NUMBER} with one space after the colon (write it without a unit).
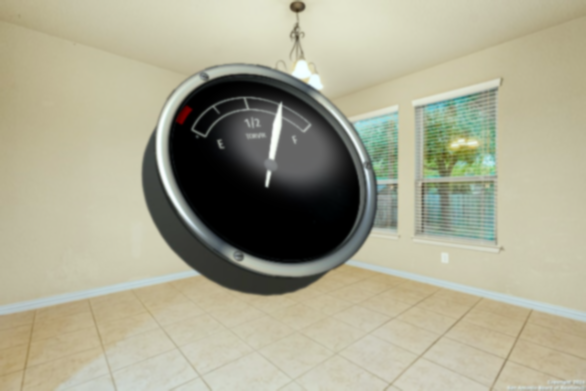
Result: {"value": 0.75}
